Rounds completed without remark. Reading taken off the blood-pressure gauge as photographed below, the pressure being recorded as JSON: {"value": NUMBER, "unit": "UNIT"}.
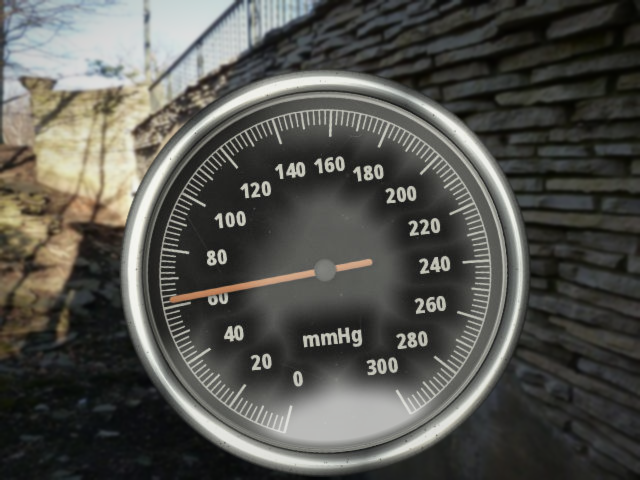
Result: {"value": 62, "unit": "mmHg"}
